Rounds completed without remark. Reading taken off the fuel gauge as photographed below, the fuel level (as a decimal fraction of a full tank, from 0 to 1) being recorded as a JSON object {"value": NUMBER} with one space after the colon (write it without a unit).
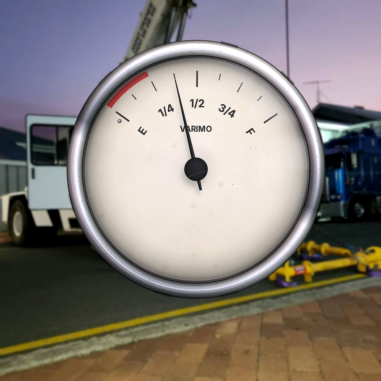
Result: {"value": 0.375}
